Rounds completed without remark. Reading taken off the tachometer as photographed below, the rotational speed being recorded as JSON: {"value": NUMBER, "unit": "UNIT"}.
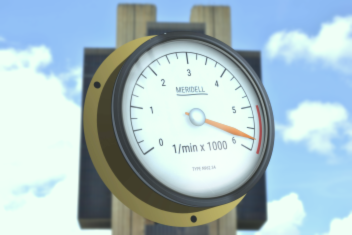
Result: {"value": 5750, "unit": "rpm"}
